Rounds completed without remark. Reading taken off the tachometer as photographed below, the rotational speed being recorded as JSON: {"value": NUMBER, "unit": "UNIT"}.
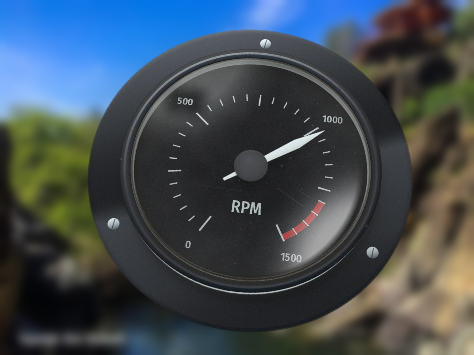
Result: {"value": 1025, "unit": "rpm"}
